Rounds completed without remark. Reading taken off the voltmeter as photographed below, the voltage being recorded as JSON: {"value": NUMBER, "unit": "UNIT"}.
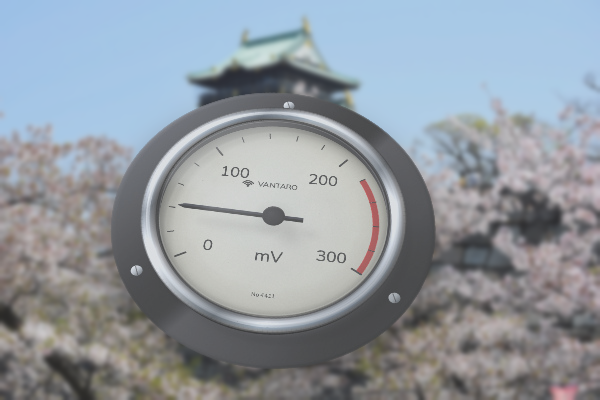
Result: {"value": 40, "unit": "mV"}
